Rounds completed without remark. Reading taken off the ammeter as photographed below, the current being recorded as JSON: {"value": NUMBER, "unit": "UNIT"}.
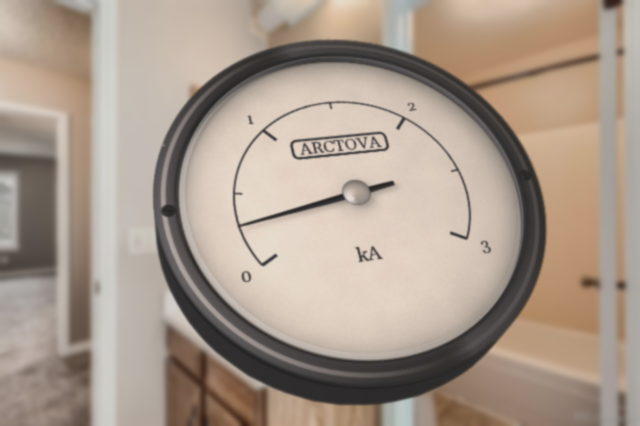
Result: {"value": 0.25, "unit": "kA"}
